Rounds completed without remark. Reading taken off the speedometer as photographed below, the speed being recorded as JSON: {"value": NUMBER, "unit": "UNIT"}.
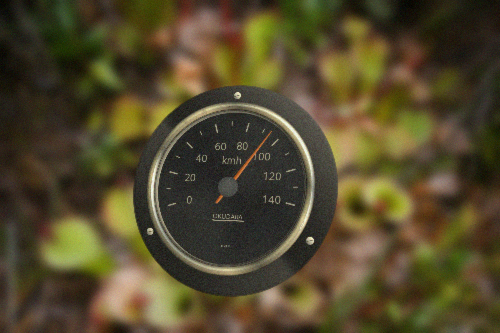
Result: {"value": 95, "unit": "km/h"}
